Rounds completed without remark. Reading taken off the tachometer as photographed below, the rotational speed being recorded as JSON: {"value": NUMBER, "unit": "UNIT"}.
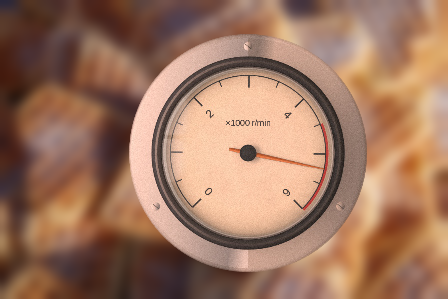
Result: {"value": 5250, "unit": "rpm"}
